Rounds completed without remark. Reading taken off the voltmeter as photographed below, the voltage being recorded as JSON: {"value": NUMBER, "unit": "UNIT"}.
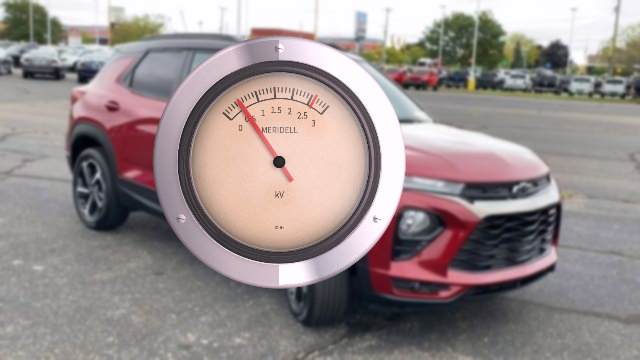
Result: {"value": 0.5, "unit": "kV"}
